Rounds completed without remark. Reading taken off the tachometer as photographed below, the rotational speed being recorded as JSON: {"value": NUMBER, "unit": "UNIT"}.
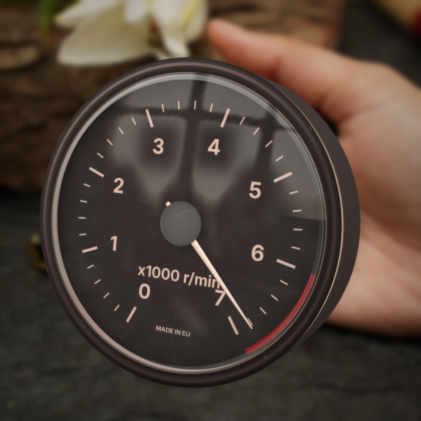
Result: {"value": 6800, "unit": "rpm"}
